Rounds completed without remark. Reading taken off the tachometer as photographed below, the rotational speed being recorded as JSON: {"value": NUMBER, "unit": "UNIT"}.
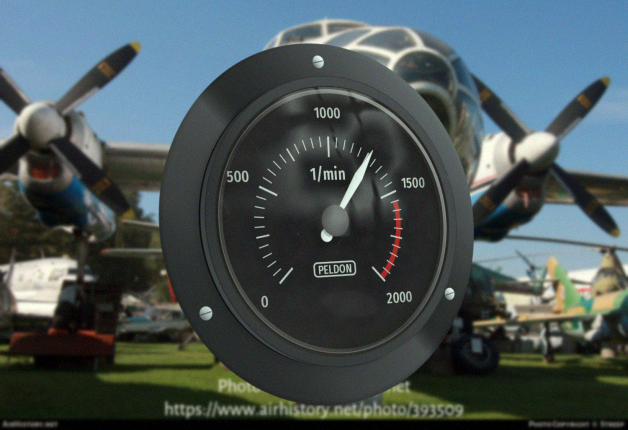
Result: {"value": 1250, "unit": "rpm"}
